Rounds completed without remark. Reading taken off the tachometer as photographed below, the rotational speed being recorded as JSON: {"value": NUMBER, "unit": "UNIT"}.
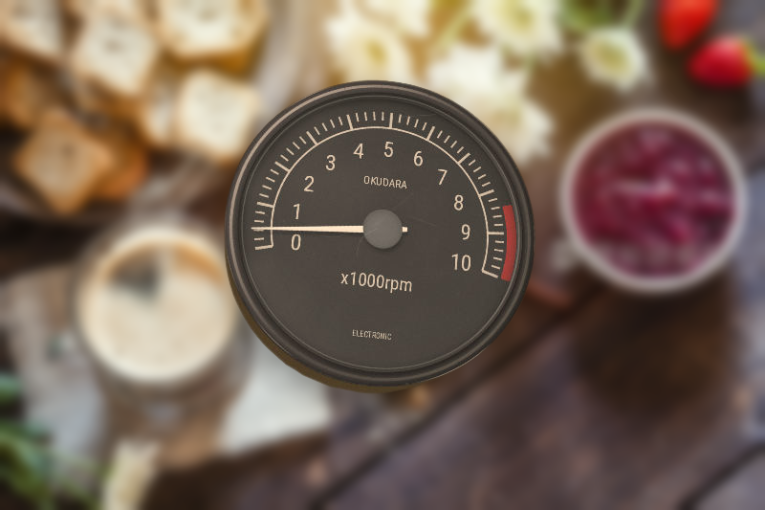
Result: {"value": 400, "unit": "rpm"}
